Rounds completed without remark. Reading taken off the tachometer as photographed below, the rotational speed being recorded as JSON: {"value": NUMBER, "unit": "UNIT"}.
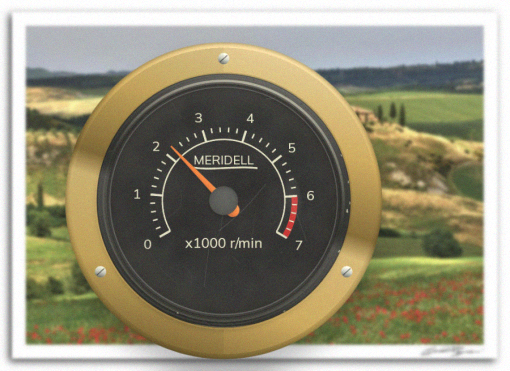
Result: {"value": 2200, "unit": "rpm"}
